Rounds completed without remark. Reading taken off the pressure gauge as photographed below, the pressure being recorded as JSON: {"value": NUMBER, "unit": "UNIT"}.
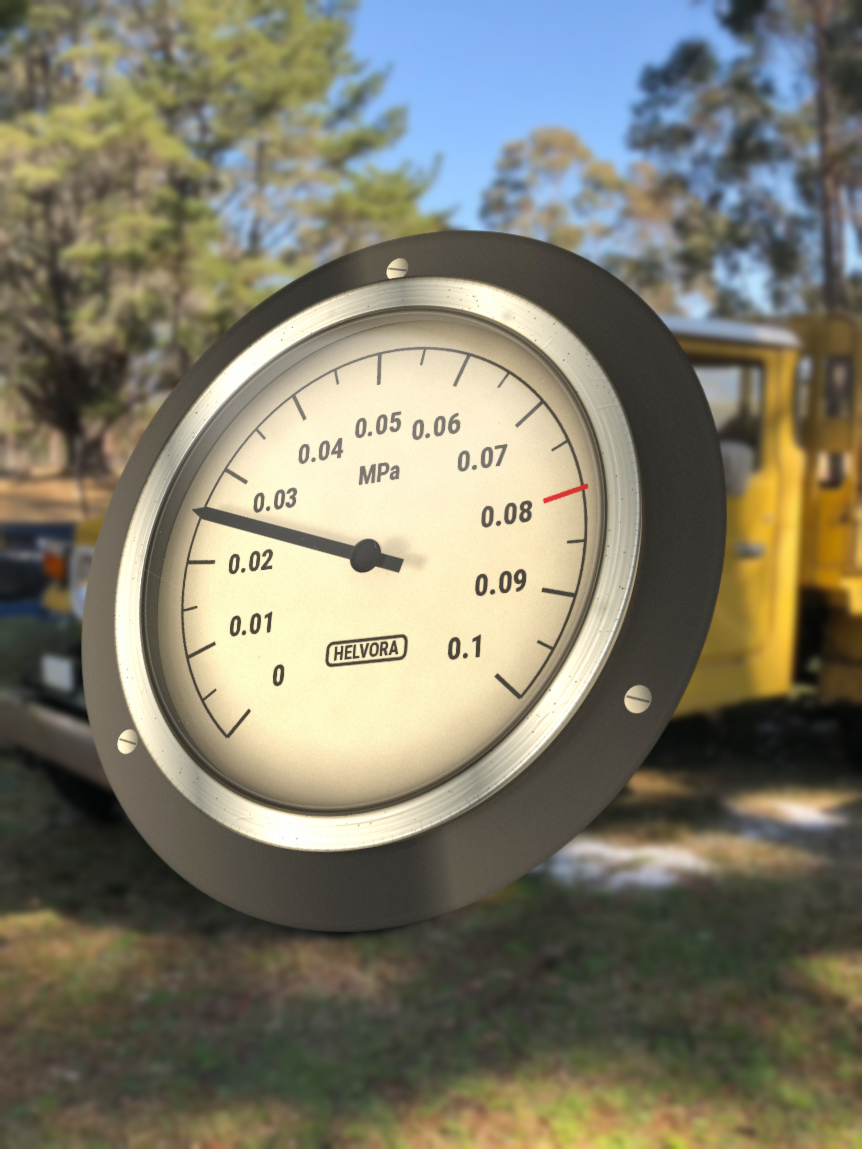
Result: {"value": 0.025, "unit": "MPa"}
